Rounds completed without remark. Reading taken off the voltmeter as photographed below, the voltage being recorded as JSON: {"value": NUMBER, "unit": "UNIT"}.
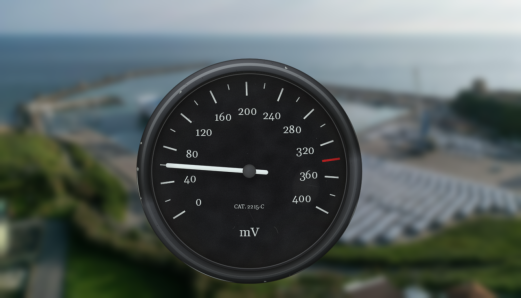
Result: {"value": 60, "unit": "mV"}
